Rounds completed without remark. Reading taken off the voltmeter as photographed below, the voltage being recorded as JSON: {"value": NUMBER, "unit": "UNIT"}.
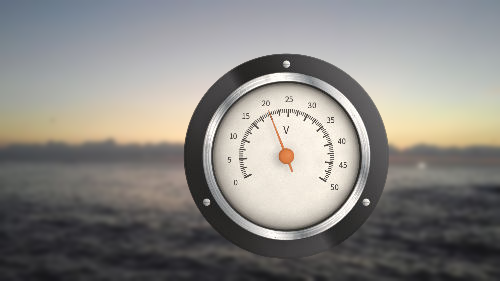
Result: {"value": 20, "unit": "V"}
